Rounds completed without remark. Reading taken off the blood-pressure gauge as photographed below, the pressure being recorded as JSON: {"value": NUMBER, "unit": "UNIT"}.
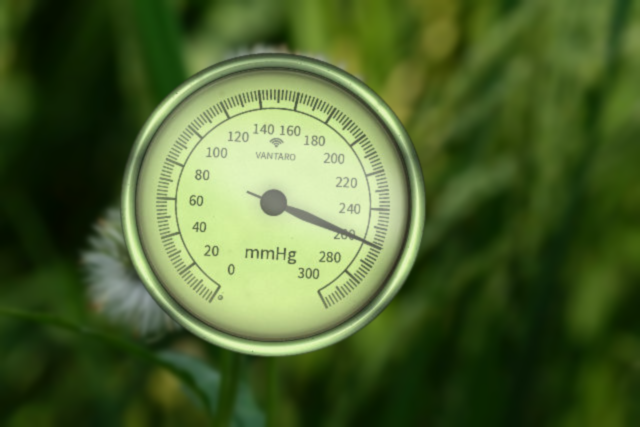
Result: {"value": 260, "unit": "mmHg"}
